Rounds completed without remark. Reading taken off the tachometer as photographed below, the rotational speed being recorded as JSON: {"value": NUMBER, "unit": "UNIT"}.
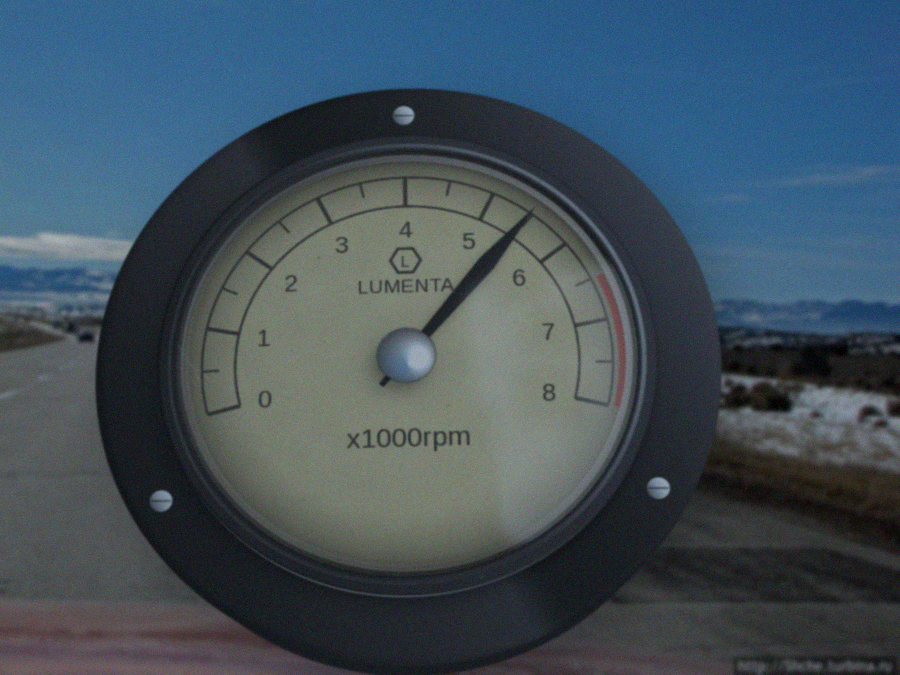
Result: {"value": 5500, "unit": "rpm"}
